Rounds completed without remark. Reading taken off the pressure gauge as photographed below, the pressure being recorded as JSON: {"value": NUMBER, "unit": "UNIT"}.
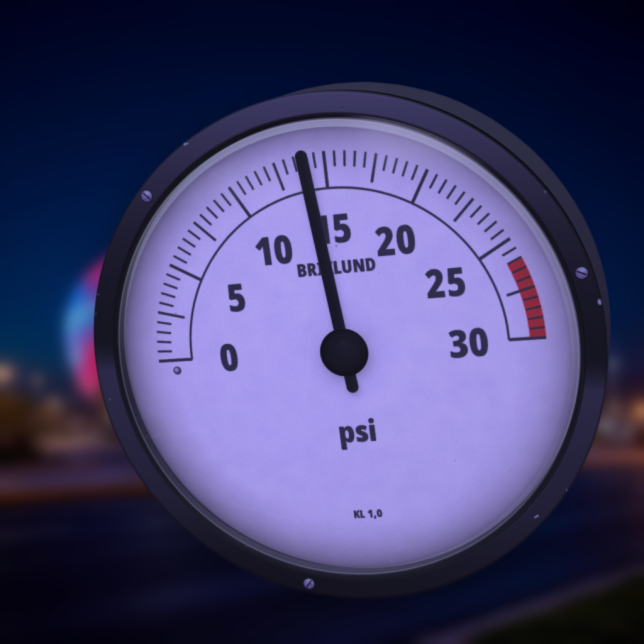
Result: {"value": 14, "unit": "psi"}
